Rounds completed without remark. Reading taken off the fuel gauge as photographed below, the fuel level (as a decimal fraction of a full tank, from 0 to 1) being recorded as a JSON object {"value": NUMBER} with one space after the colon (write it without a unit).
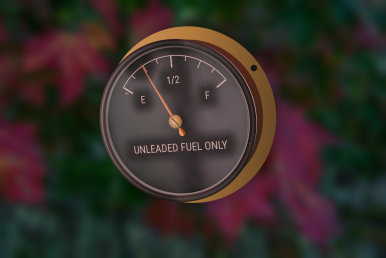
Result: {"value": 0.25}
